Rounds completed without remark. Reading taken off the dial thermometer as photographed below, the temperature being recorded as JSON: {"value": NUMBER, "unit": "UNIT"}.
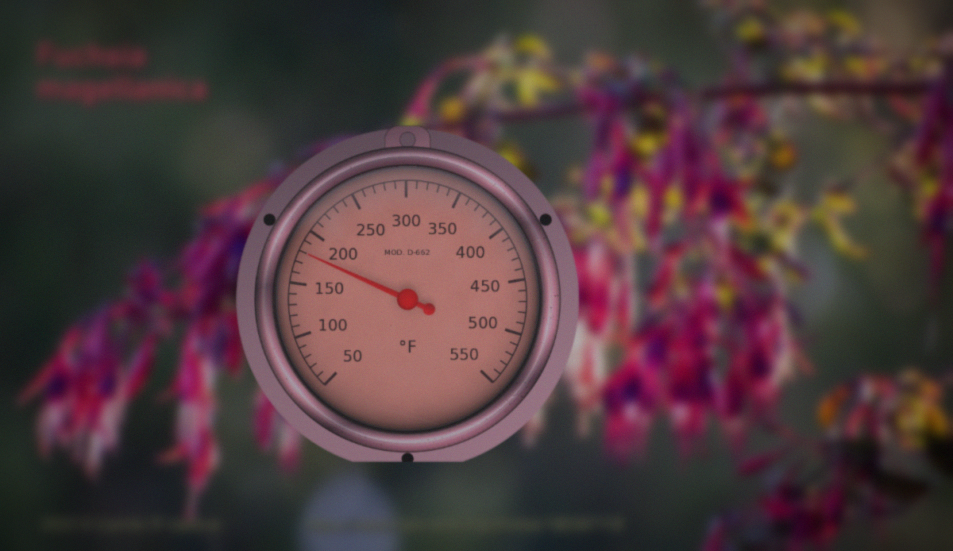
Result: {"value": 180, "unit": "°F"}
